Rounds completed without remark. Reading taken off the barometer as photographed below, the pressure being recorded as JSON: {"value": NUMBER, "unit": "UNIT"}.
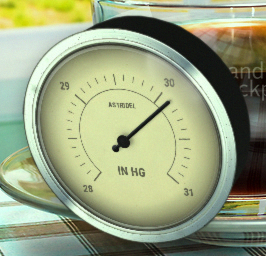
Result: {"value": 30.1, "unit": "inHg"}
